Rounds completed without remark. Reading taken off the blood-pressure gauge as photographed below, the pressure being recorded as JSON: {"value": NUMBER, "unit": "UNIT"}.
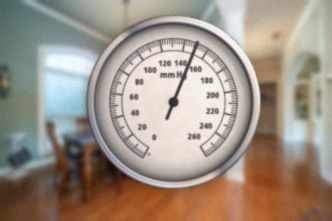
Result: {"value": 150, "unit": "mmHg"}
